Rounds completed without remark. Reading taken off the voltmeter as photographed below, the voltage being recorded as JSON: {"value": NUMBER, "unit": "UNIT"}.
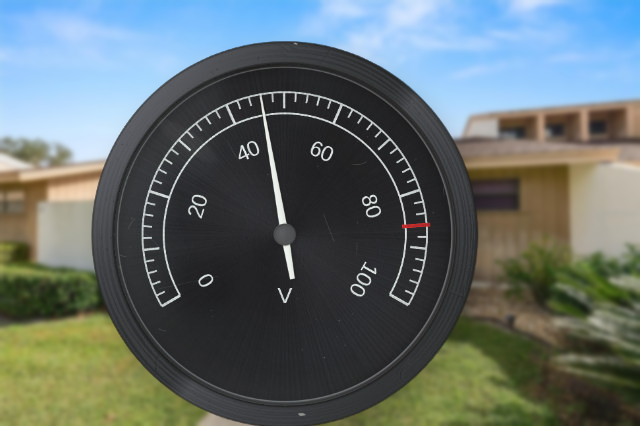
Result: {"value": 46, "unit": "V"}
